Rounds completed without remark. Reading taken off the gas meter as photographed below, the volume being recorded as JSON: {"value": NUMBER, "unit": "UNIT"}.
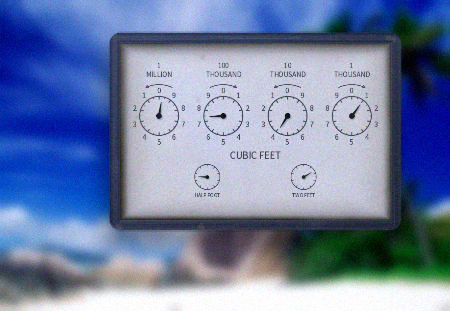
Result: {"value": 974100, "unit": "ft³"}
